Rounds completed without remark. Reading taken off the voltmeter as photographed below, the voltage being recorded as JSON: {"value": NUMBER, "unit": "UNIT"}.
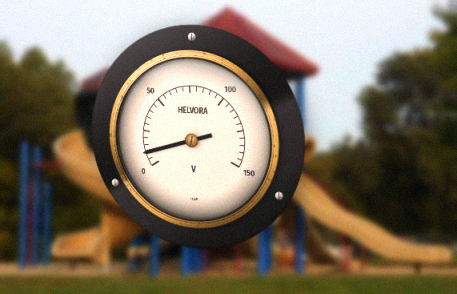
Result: {"value": 10, "unit": "V"}
